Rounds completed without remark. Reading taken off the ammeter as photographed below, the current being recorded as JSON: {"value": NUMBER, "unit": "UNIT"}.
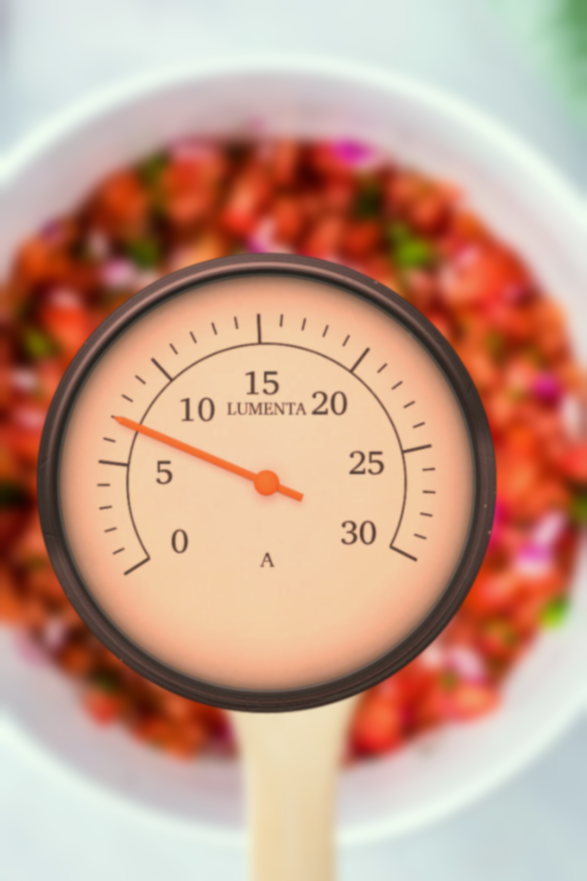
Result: {"value": 7, "unit": "A"}
